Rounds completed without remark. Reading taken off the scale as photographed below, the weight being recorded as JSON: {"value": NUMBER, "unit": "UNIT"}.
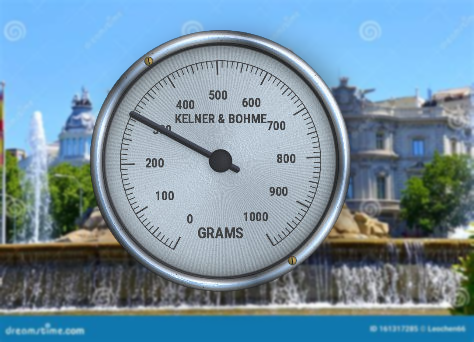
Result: {"value": 300, "unit": "g"}
